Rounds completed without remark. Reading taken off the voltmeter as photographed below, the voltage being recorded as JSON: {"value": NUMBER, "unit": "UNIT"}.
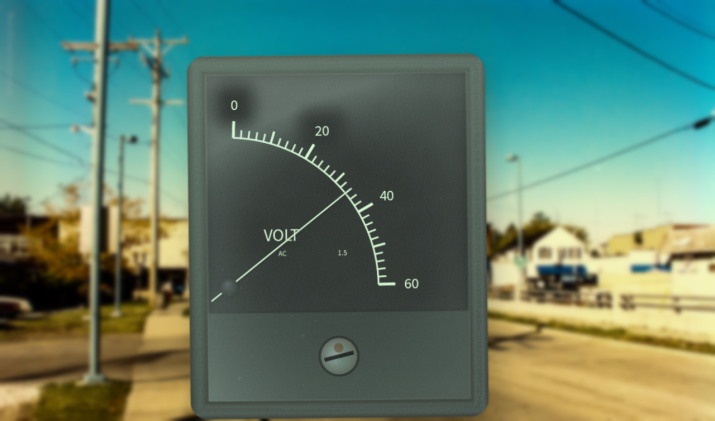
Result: {"value": 34, "unit": "V"}
